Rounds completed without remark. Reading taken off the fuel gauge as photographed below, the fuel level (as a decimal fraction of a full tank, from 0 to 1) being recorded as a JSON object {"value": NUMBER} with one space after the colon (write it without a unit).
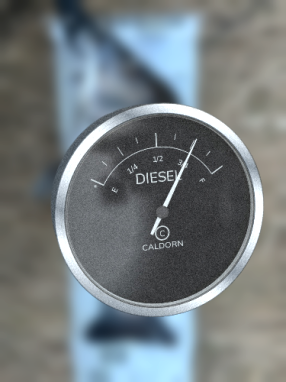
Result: {"value": 0.75}
